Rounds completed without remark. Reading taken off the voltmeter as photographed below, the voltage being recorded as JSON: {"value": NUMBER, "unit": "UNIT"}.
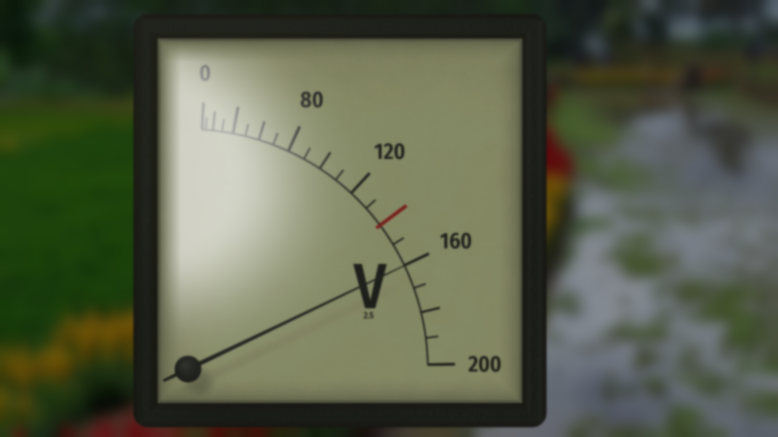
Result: {"value": 160, "unit": "V"}
